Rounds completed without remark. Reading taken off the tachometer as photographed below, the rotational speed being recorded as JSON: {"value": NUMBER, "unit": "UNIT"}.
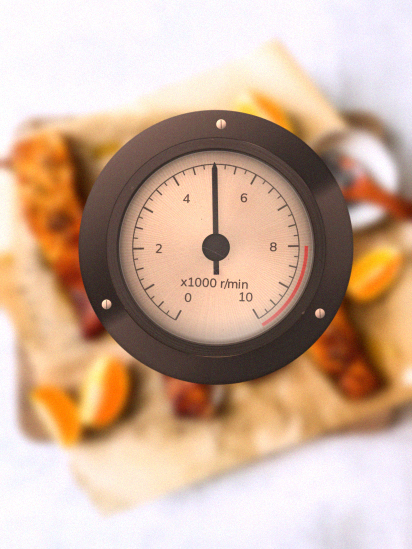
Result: {"value": 5000, "unit": "rpm"}
